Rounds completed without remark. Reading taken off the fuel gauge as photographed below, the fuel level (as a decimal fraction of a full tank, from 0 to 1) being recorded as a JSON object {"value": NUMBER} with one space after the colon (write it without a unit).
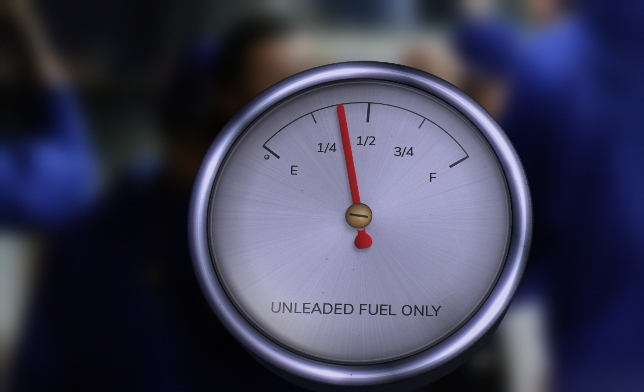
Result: {"value": 0.375}
